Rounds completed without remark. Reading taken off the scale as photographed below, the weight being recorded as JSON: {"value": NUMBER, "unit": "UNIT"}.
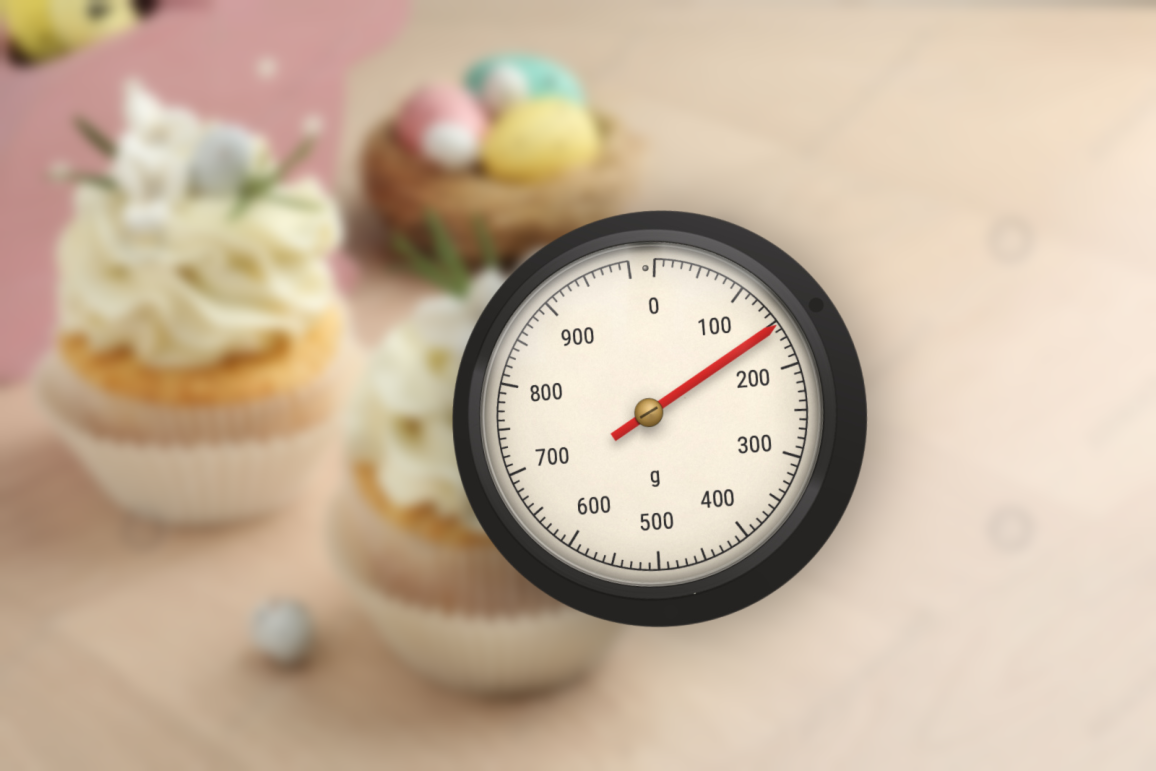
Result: {"value": 155, "unit": "g"}
